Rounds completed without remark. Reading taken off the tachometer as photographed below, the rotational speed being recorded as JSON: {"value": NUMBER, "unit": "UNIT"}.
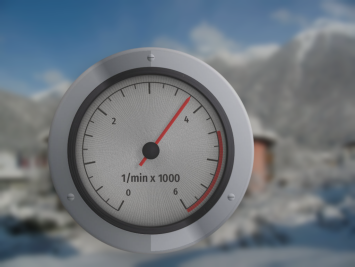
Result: {"value": 3750, "unit": "rpm"}
